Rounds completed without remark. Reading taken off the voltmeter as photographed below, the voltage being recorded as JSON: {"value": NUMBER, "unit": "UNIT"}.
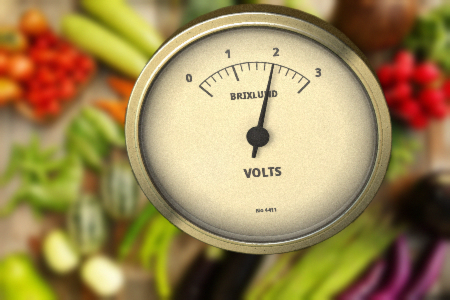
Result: {"value": 2, "unit": "V"}
